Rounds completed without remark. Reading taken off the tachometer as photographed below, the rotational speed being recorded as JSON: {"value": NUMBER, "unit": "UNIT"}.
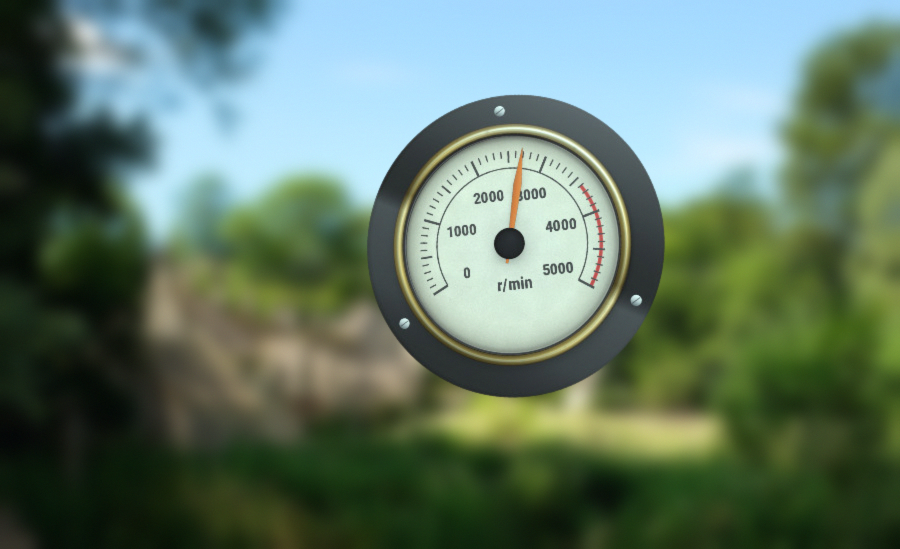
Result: {"value": 2700, "unit": "rpm"}
